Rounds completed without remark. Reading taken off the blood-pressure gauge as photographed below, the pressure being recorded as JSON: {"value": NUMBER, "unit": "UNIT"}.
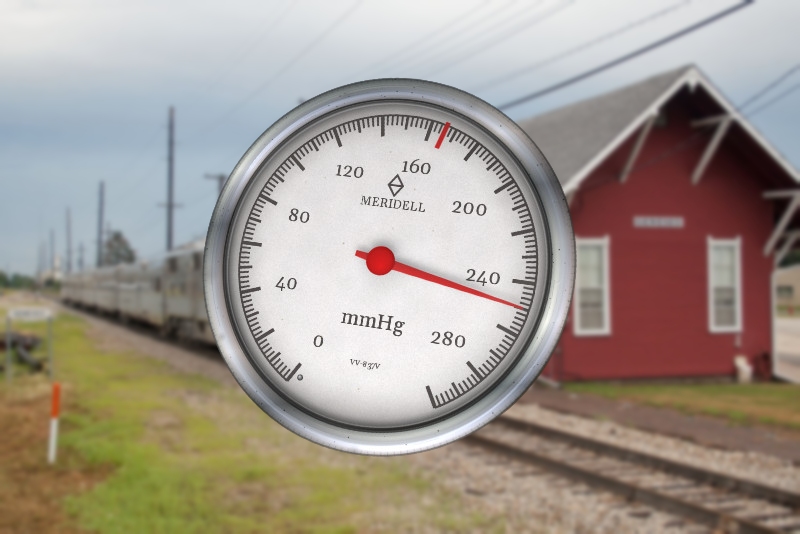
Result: {"value": 250, "unit": "mmHg"}
